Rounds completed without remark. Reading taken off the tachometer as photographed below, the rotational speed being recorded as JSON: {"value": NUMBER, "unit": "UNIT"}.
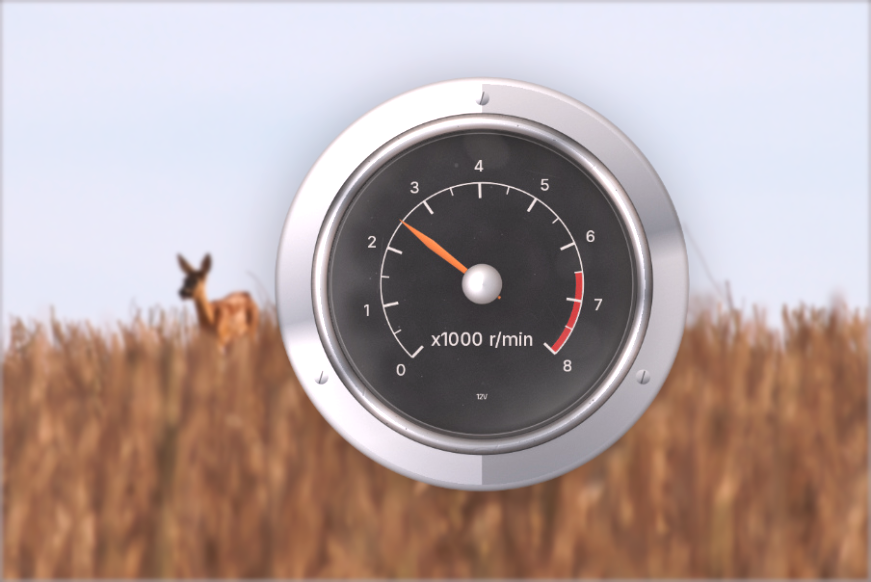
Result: {"value": 2500, "unit": "rpm"}
